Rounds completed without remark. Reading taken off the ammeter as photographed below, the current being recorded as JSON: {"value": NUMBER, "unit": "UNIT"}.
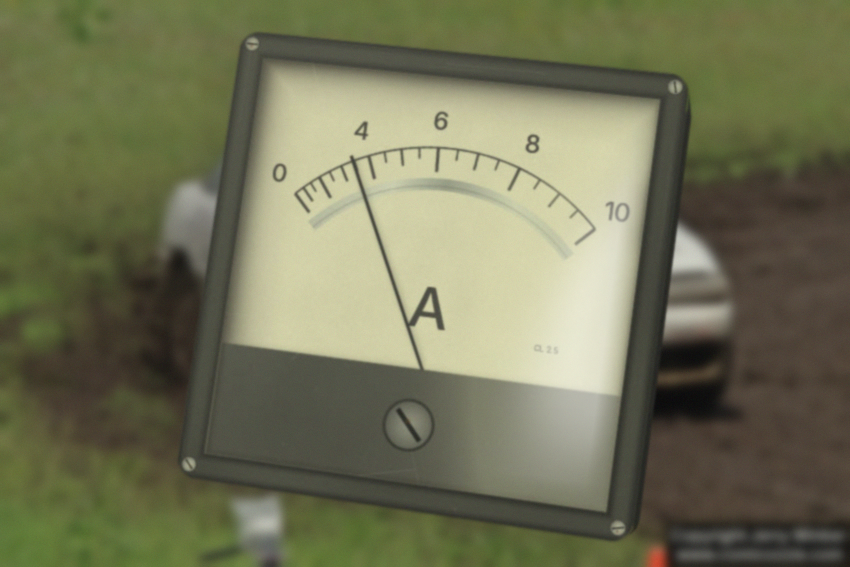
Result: {"value": 3.5, "unit": "A"}
